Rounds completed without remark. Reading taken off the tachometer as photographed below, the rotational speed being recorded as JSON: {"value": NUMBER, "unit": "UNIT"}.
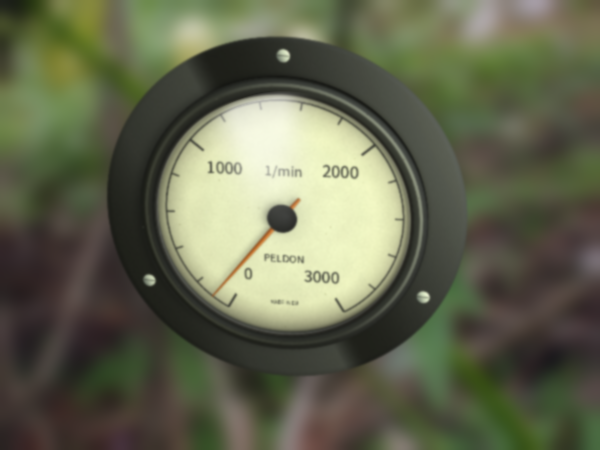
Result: {"value": 100, "unit": "rpm"}
